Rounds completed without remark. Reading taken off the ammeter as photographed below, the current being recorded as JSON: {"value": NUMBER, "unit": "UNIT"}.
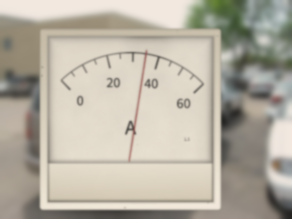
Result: {"value": 35, "unit": "A"}
